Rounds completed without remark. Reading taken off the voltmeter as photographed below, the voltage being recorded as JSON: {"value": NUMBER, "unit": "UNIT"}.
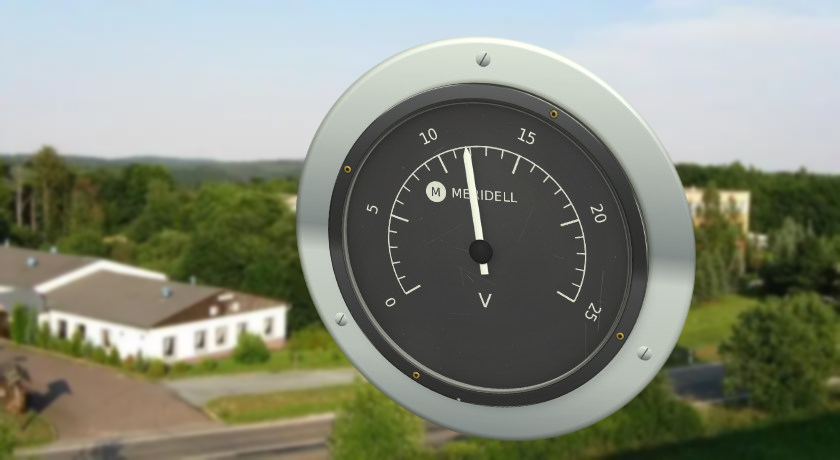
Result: {"value": 12, "unit": "V"}
